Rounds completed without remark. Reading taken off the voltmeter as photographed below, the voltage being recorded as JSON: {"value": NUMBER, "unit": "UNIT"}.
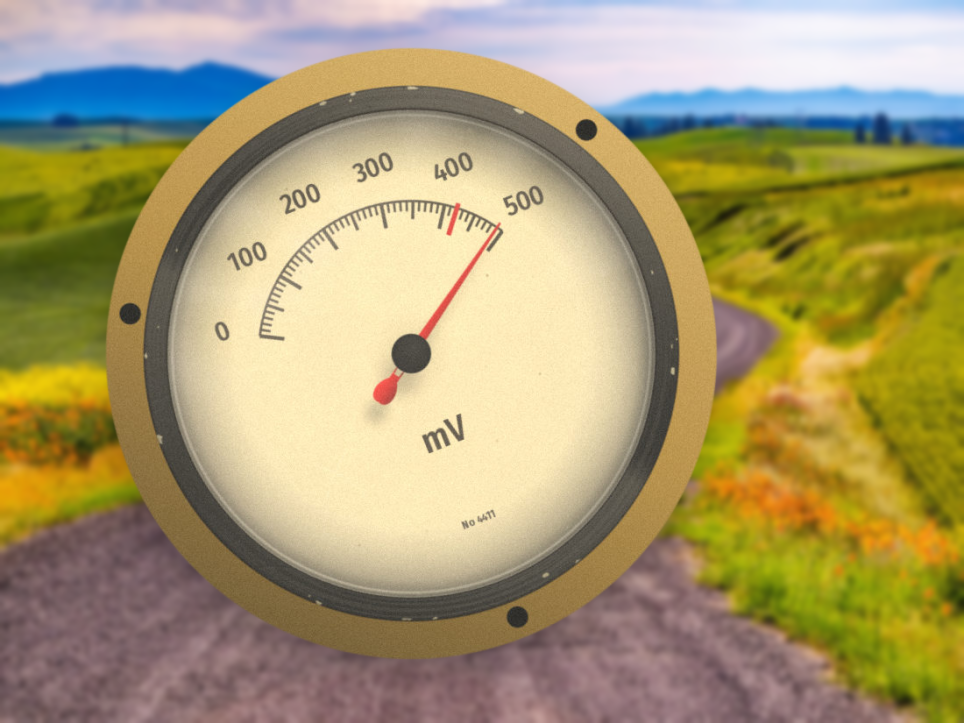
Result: {"value": 490, "unit": "mV"}
